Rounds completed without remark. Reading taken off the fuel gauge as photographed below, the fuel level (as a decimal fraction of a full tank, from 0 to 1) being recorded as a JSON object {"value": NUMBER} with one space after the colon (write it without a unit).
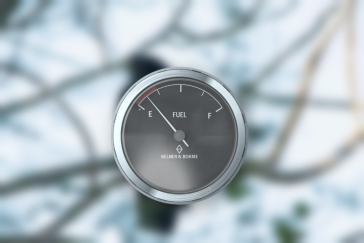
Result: {"value": 0.125}
